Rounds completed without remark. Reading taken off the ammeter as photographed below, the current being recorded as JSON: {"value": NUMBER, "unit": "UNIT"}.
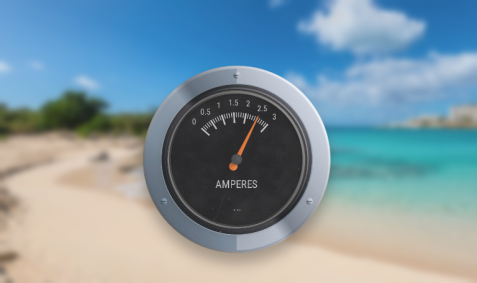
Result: {"value": 2.5, "unit": "A"}
